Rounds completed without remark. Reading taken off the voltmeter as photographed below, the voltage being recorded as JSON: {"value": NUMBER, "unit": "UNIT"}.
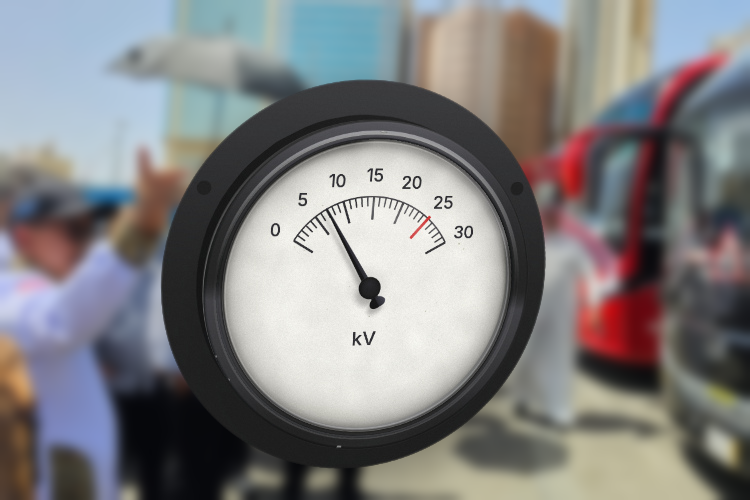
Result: {"value": 7, "unit": "kV"}
